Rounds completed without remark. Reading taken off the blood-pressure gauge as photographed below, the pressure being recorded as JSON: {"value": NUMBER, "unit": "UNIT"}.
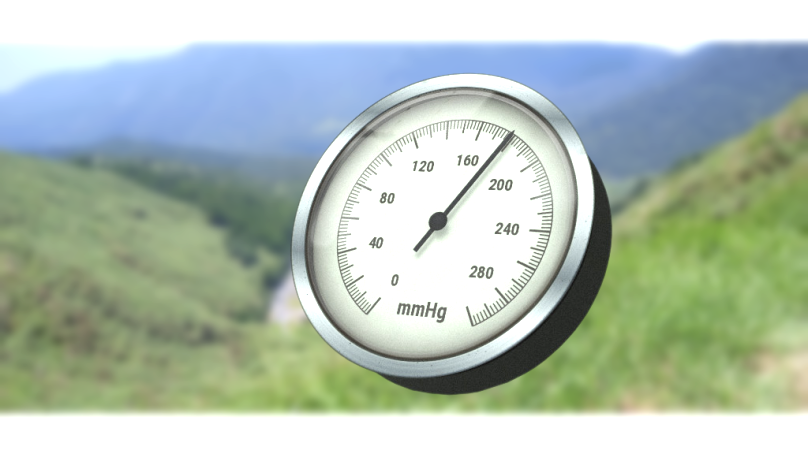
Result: {"value": 180, "unit": "mmHg"}
